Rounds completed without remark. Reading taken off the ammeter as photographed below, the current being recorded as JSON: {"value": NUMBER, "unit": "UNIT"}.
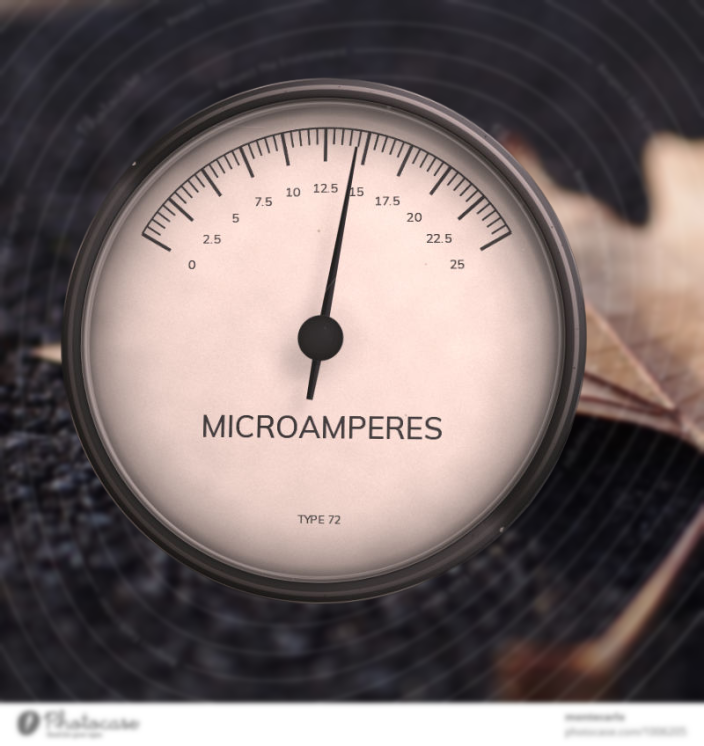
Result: {"value": 14.5, "unit": "µA"}
